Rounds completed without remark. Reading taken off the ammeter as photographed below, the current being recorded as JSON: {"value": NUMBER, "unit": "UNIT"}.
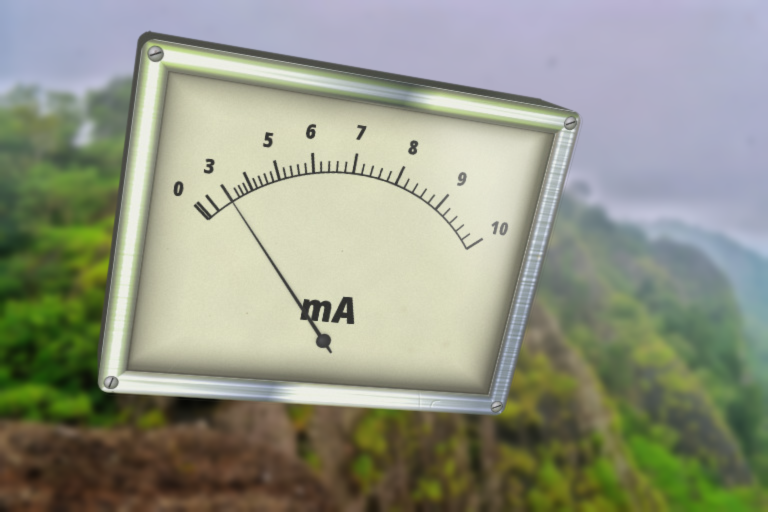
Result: {"value": 3, "unit": "mA"}
